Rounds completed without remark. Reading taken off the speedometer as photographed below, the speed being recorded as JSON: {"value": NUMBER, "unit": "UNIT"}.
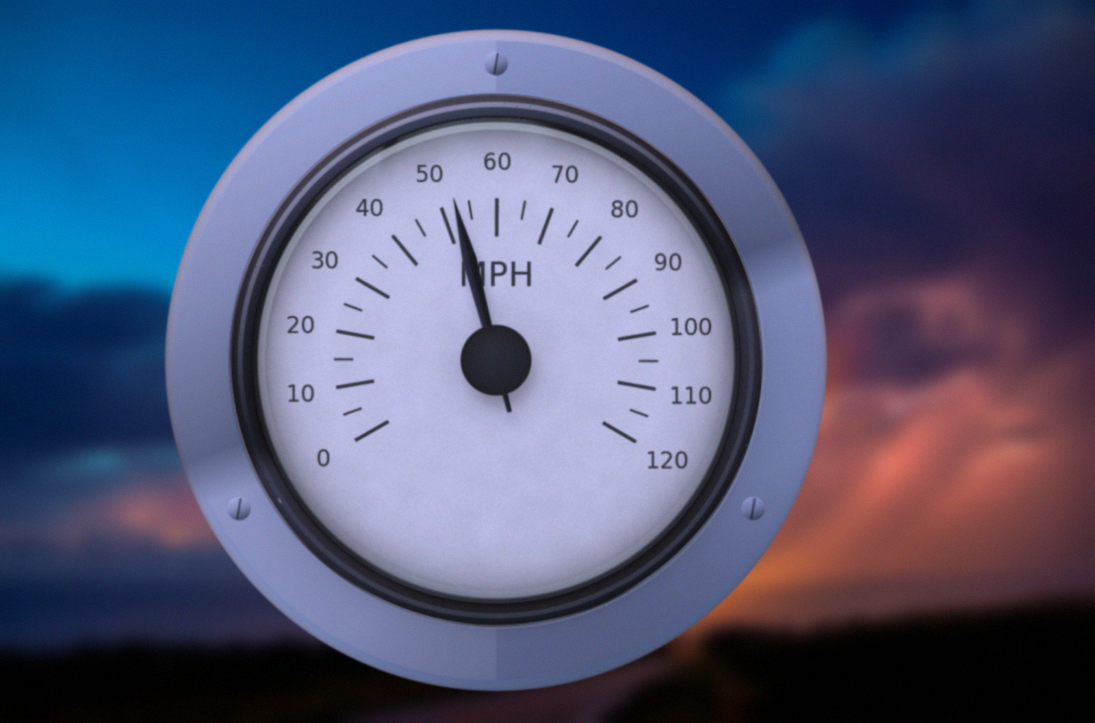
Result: {"value": 52.5, "unit": "mph"}
